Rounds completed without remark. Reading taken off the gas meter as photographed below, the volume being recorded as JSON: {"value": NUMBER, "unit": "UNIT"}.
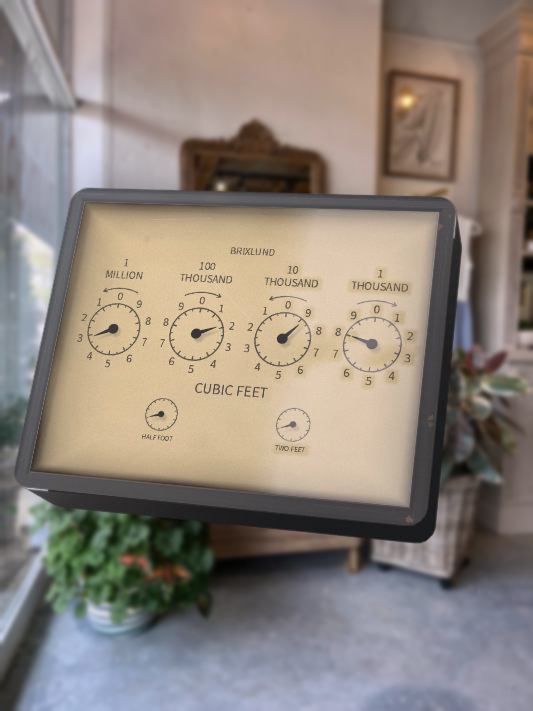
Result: {"value": 318800, "unit": "ft³"}
